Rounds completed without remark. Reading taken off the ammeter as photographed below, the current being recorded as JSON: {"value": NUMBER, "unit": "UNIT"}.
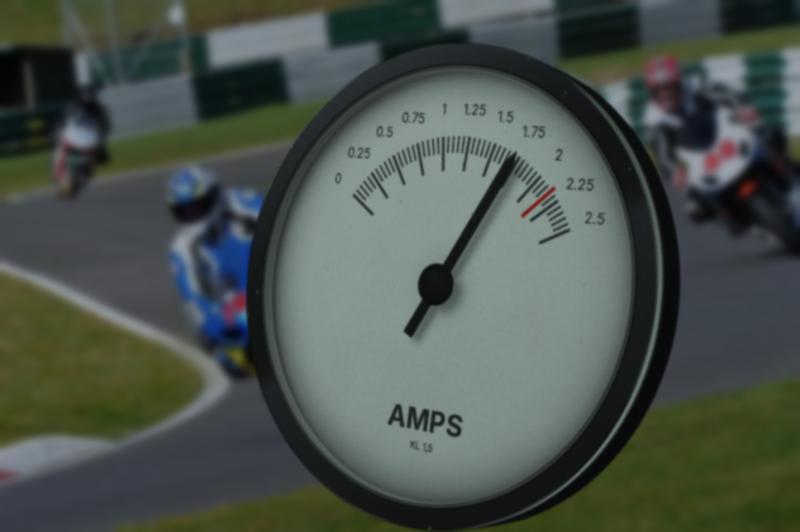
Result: {"value": 1.75, "unit": "A"}
